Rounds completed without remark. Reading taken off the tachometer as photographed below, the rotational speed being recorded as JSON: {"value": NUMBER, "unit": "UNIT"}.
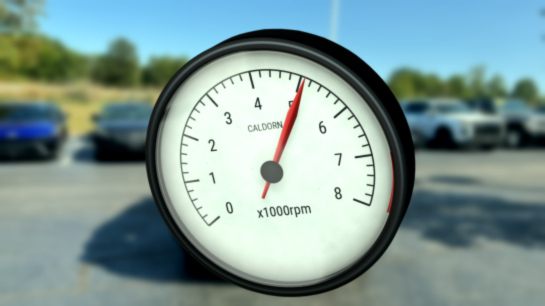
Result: {"value": 5100, "unit": "rpm"}
